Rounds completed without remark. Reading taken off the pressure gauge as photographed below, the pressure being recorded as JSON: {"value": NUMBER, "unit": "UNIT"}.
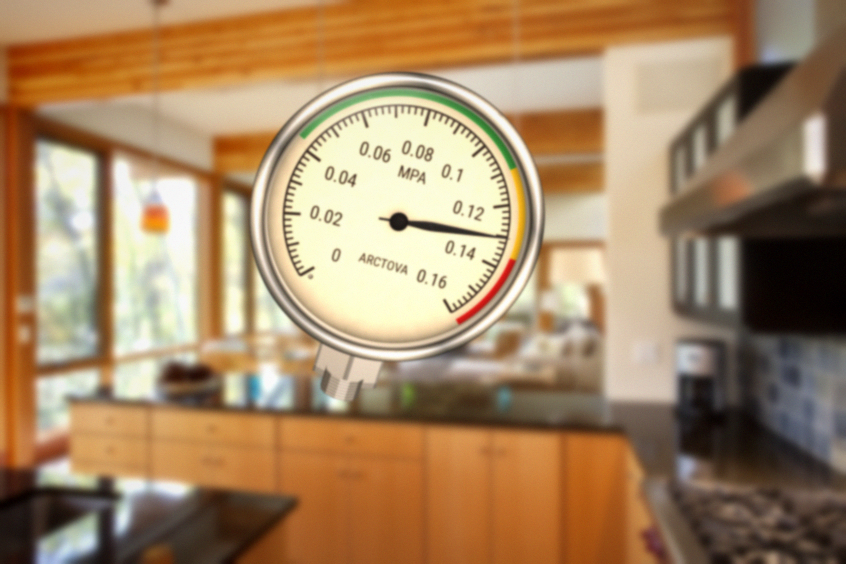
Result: {"value": 0.13, "unit": "MPa"}
